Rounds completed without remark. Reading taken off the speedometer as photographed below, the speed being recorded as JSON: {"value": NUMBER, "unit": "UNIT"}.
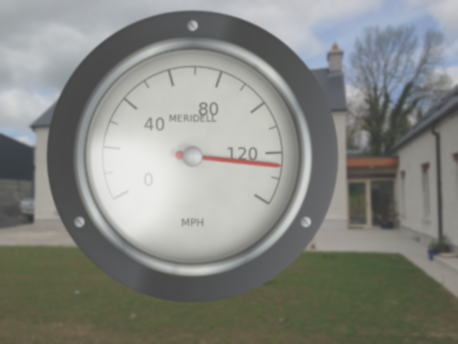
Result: {"value": 125, "unit": "mph"}
